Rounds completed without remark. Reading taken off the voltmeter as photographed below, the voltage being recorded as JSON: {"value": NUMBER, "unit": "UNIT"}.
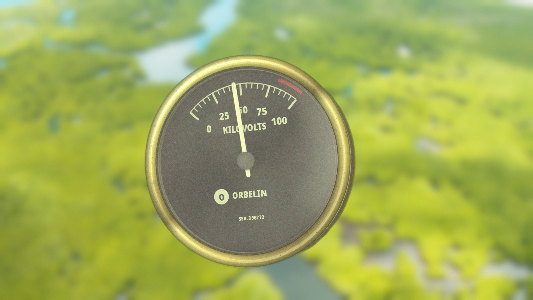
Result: {"value": 45, "unit": "kV"}
